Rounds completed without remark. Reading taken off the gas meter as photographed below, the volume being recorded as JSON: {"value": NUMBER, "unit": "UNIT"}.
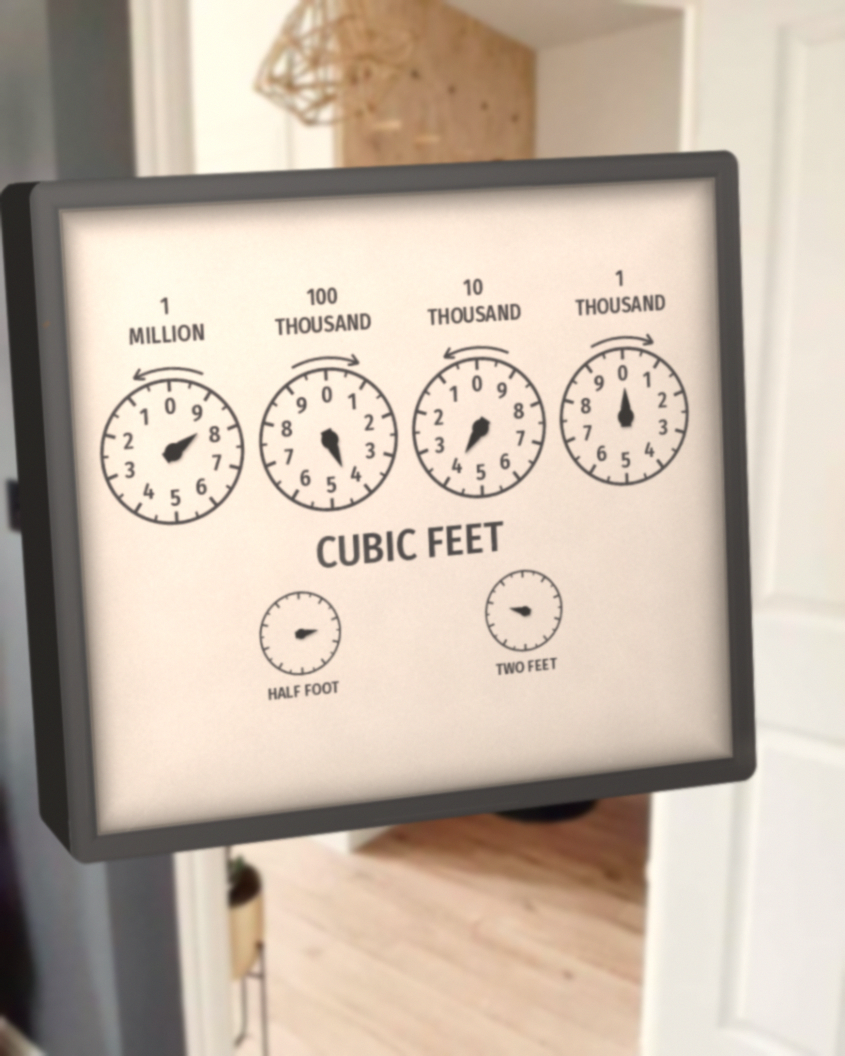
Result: {"value": 844000, "unit": "ft³"}
